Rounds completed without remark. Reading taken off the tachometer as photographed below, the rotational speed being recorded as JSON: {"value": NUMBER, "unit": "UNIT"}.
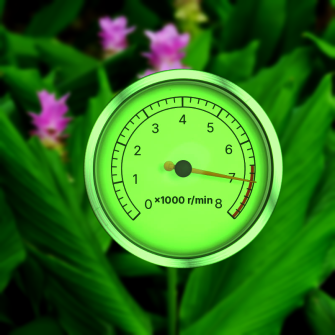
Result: {"value": 7000, "unit": "rpm"}
